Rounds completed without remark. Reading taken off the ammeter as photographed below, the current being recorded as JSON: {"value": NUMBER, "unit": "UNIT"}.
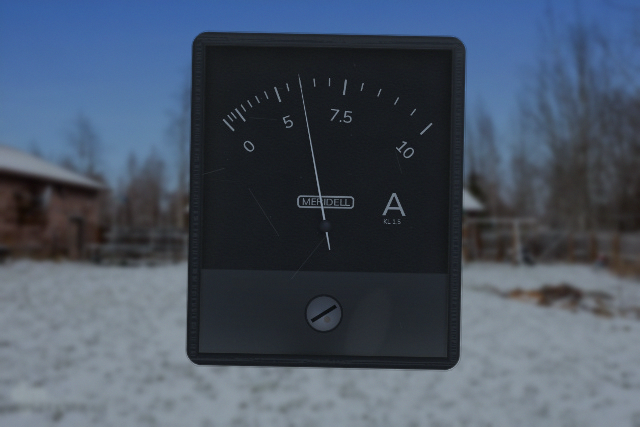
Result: {"value": 6, "unit": "A"}
